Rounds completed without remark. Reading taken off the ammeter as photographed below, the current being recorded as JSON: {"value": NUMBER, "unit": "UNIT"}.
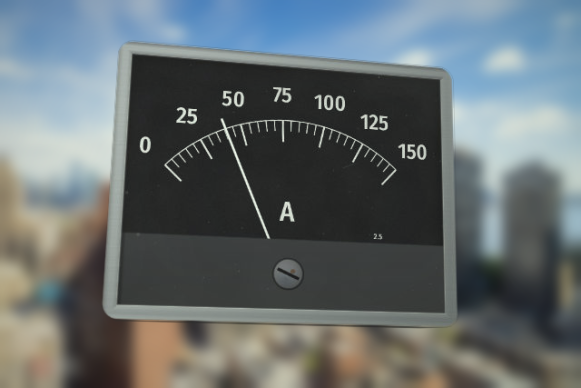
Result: {"value": 40, "unit": "A"}
